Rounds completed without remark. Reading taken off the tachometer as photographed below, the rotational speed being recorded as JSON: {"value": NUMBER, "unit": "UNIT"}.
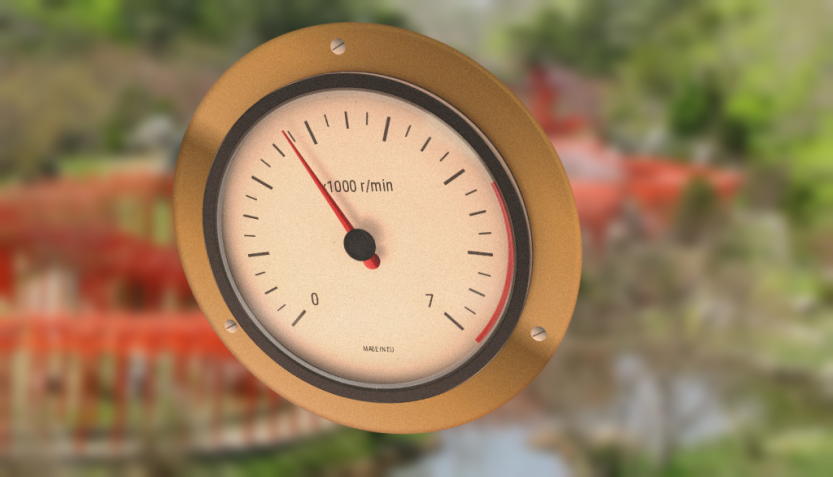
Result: {"value": 2750, "unit": "rpm"}
